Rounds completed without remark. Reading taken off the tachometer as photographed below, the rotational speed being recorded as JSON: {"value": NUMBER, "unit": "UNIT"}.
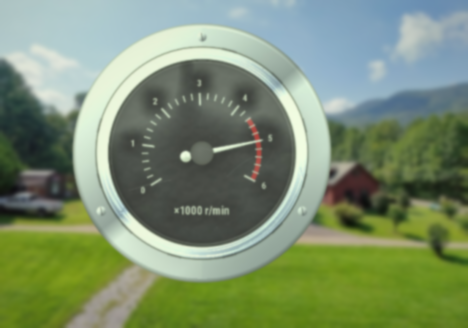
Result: {"value": 5000, "unit": "rpm"}
